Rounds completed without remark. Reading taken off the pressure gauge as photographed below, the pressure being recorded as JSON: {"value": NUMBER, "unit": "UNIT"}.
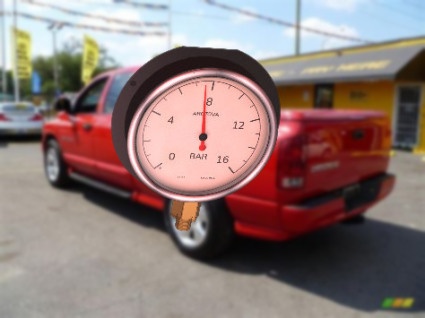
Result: {"value": 7.5, "unit": "bar"}
